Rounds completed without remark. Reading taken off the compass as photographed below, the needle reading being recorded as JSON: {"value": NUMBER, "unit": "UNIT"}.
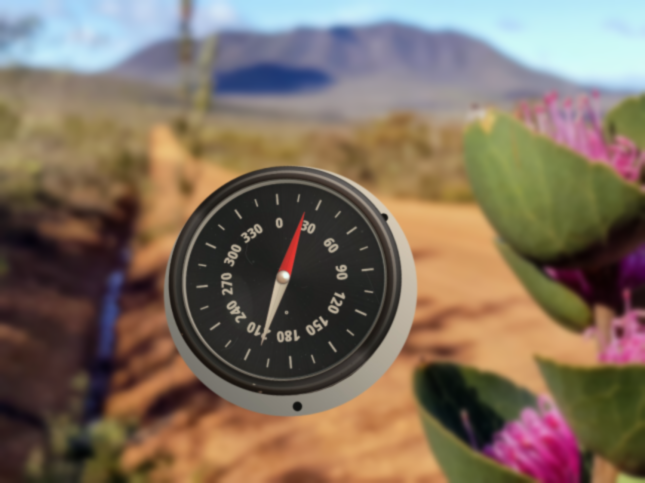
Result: {"value": 22.5, "unit": "°"}
